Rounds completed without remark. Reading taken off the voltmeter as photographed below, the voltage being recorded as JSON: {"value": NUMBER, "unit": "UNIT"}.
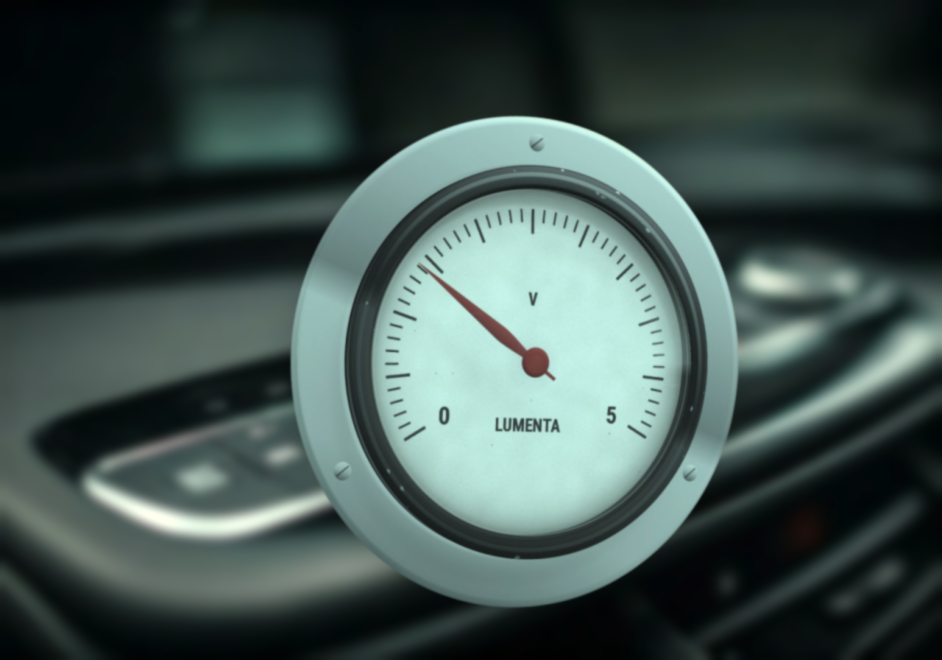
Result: {"value": 1.4, "unit": "V"}
